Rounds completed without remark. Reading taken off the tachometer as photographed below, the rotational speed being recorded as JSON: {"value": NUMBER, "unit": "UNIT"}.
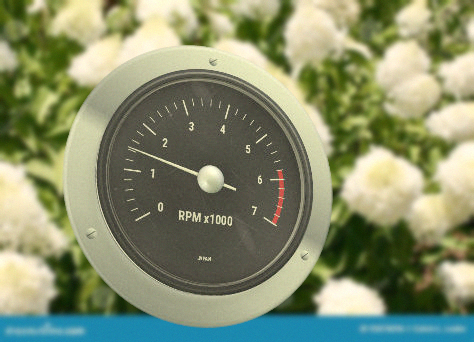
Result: {"value": 1400, "unit": "rpm"}
